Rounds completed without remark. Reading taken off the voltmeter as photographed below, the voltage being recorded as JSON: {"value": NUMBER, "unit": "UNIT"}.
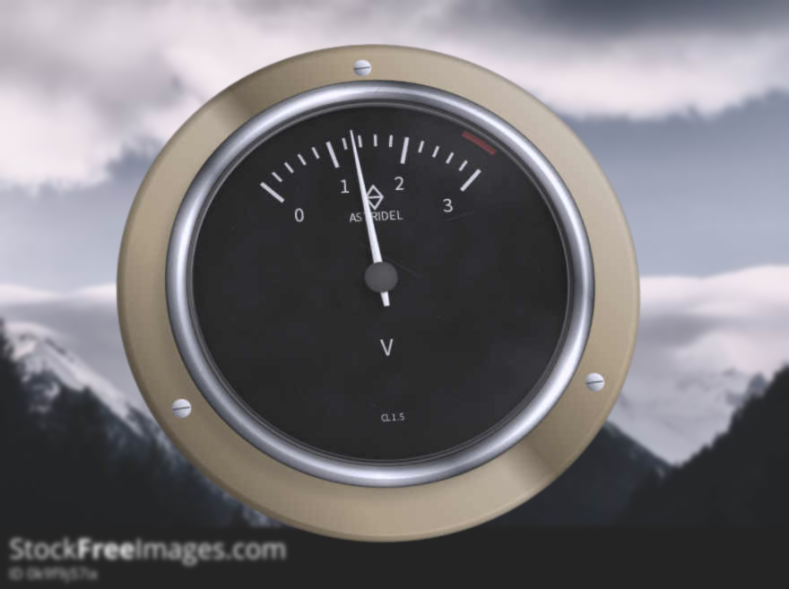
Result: {"value": 1.3, "unit": "V"}
